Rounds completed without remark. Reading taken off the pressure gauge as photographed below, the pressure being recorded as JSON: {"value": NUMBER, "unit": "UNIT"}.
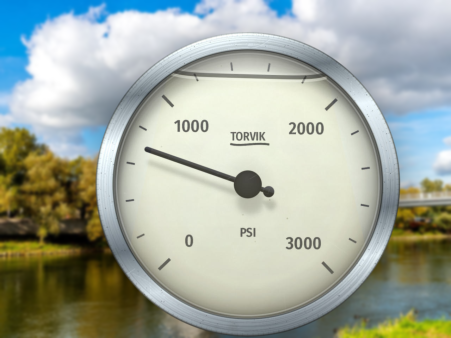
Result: {"value": 700, "unit": "psi"}
